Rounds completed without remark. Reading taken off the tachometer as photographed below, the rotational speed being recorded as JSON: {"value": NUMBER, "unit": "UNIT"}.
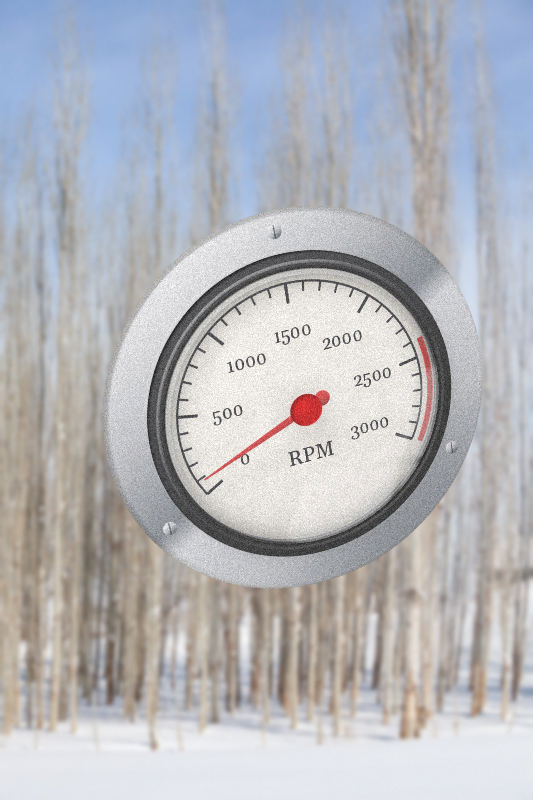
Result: {"value": 100, "unit": "rpm"}
